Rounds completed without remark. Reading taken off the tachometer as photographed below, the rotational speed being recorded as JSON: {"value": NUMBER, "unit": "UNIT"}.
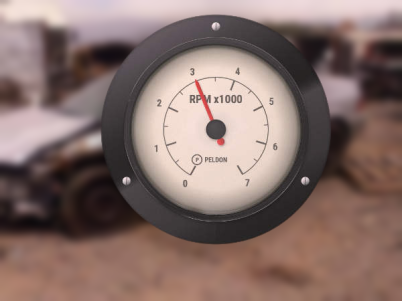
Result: {"value": 3000, "unit": "rpm"}
